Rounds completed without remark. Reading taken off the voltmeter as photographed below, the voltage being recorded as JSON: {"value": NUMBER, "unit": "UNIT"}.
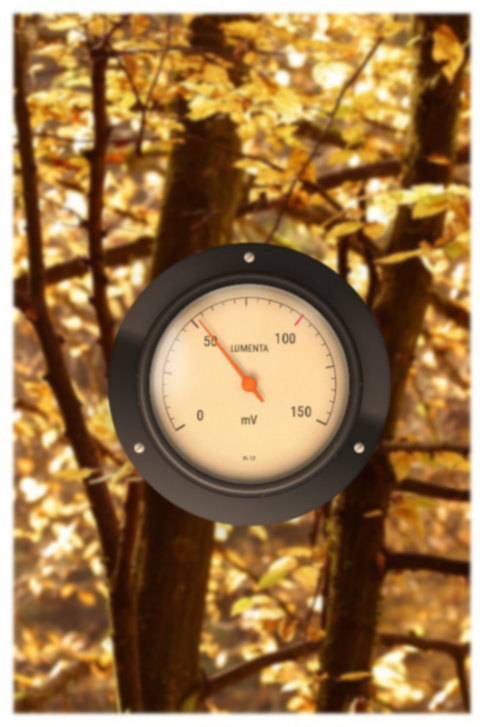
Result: {"value": 52.5, "unit": "mV"}
